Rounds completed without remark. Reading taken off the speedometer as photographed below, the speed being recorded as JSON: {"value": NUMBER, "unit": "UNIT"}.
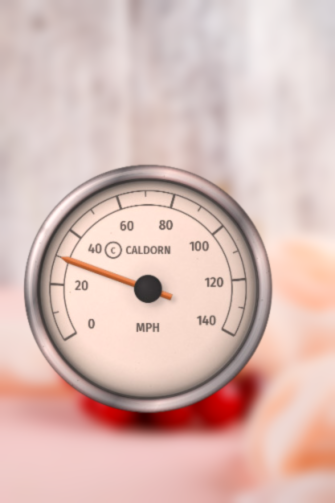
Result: {"value": 30, "unit": "mph"}
